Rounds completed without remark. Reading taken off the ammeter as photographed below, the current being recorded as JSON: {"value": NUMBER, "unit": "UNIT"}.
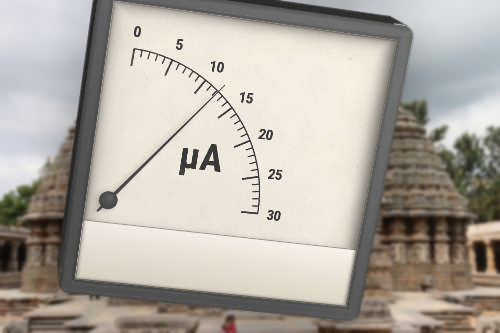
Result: {"value": 12, "unit": "µA"}
